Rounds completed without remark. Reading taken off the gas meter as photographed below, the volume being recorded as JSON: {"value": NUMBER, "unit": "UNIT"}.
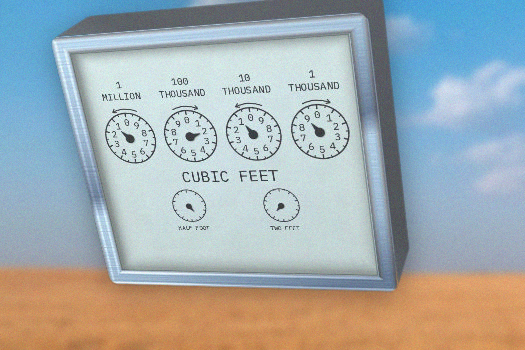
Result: {"value": 120900, "unit": "ft³"}
